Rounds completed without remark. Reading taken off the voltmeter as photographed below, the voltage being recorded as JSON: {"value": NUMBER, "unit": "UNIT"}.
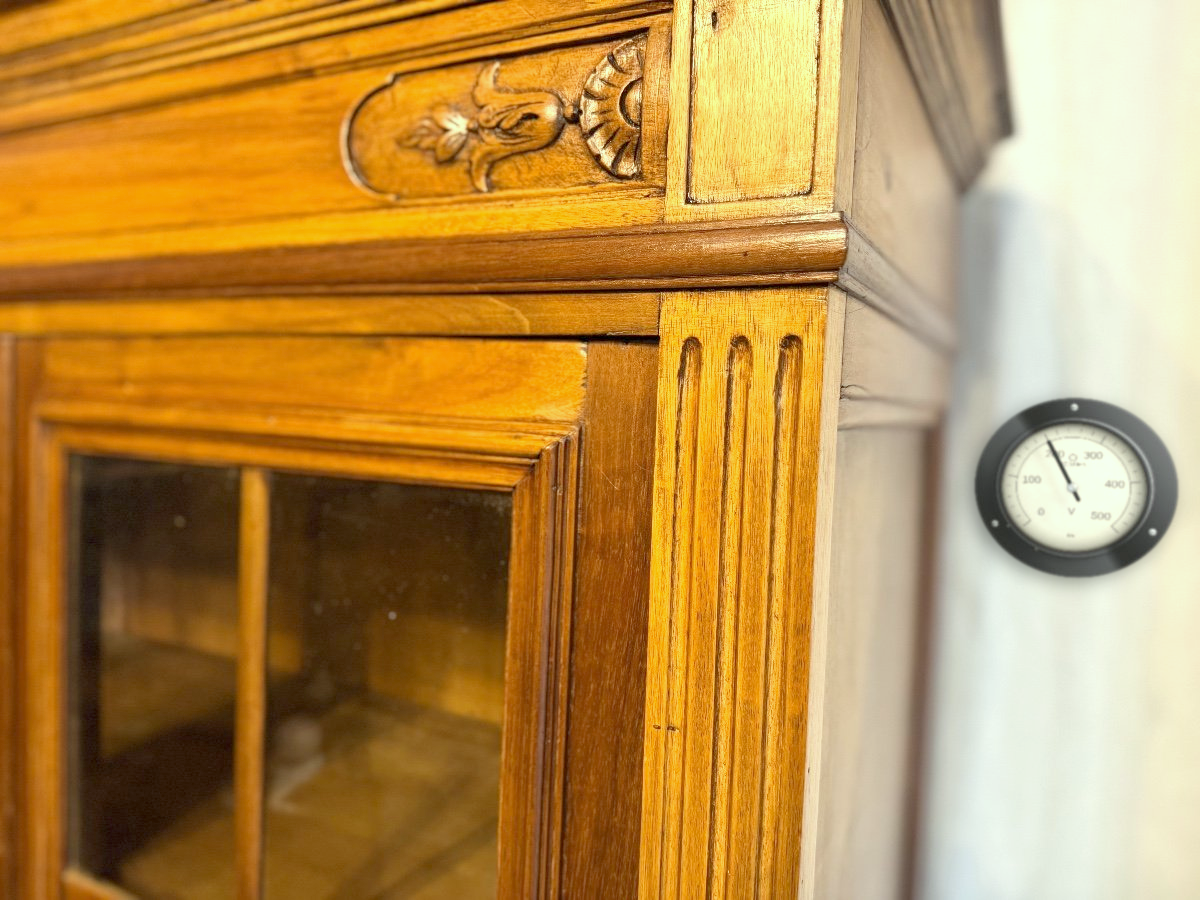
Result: {"value": 200, "unit": "V"}
